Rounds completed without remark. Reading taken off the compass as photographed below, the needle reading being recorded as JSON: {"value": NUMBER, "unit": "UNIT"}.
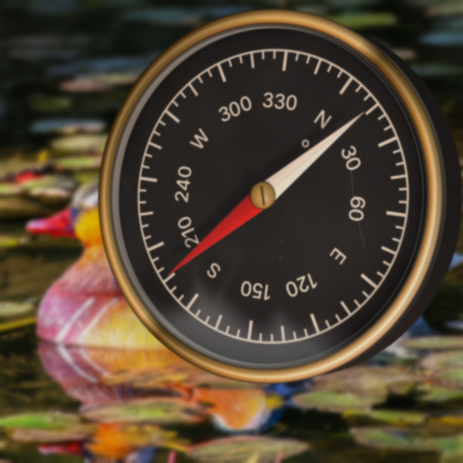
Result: {"value": 195, "unit": "°"}
